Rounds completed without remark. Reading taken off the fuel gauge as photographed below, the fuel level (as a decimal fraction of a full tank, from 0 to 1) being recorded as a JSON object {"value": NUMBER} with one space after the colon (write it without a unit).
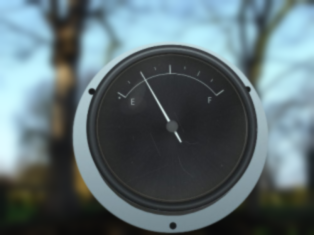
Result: {"value": 0.25}
